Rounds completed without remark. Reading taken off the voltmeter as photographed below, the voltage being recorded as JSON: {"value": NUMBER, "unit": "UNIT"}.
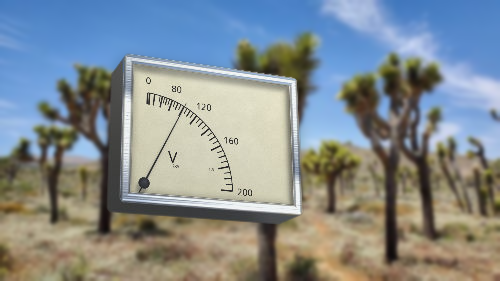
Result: {"value": 100, "unit": "V"}
